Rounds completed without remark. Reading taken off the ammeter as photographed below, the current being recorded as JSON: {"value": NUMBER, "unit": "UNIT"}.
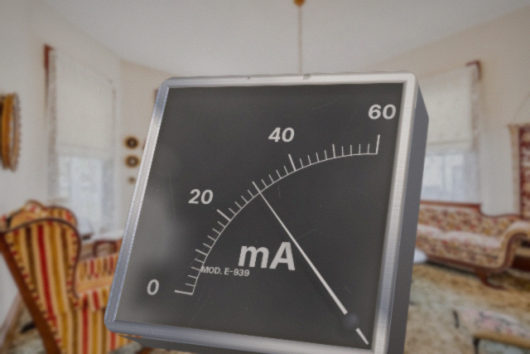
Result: {"value": 30, "unit": "mA"}
